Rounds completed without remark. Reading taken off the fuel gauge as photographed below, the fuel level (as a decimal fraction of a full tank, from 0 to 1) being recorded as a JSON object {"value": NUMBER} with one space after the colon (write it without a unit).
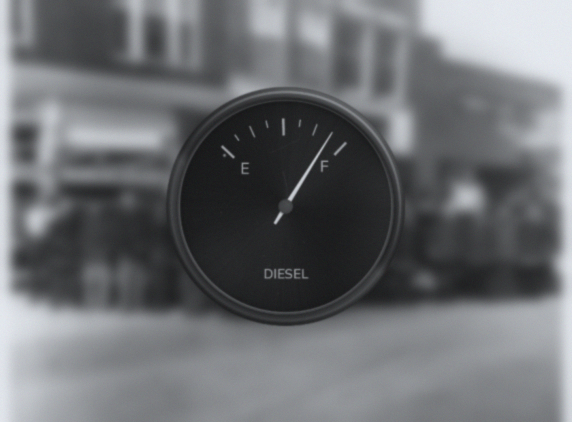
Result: {"value": 0.875}
